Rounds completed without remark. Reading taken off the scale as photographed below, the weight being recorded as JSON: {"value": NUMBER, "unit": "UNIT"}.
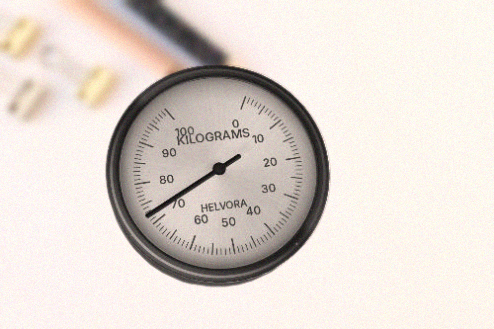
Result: {"value": 72, "unit": "kg"}
